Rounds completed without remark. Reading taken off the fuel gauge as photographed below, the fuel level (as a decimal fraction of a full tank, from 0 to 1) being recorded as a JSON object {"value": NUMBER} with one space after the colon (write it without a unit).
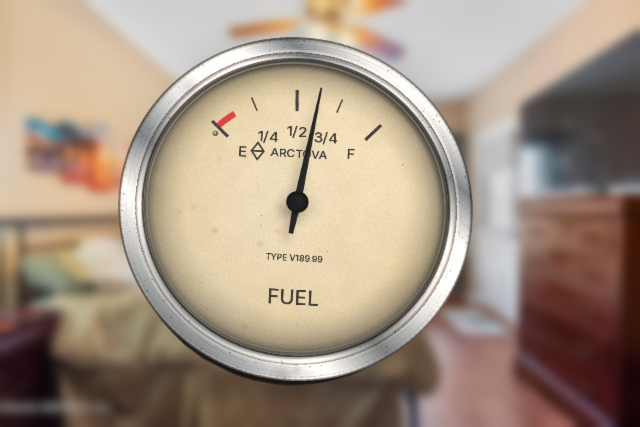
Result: {"value": 0.625}
